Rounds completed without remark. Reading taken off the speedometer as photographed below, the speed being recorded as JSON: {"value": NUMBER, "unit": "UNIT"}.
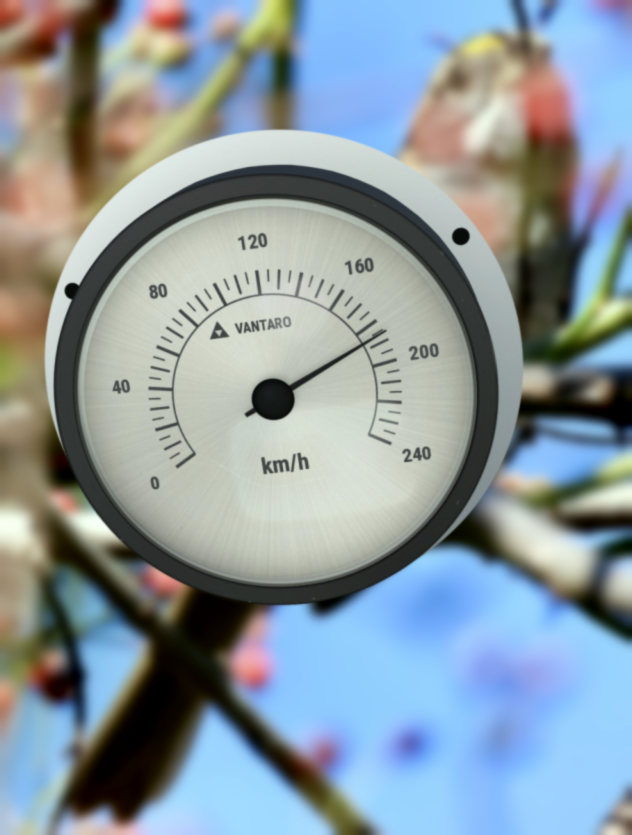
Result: {"value": 185, "unit": "km/h"}
